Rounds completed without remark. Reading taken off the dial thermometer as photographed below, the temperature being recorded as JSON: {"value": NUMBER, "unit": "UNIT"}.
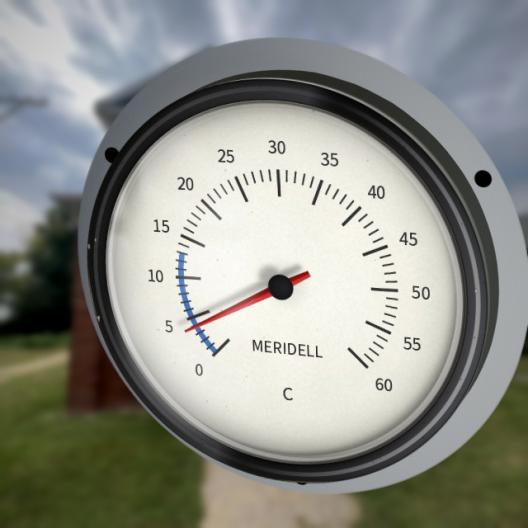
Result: {"value": 4, "unit": "°C"}
